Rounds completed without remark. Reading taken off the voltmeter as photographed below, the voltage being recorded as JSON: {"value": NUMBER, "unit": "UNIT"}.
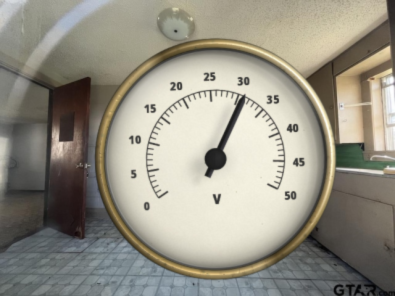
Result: {"value": 31, "unit": "V"}
